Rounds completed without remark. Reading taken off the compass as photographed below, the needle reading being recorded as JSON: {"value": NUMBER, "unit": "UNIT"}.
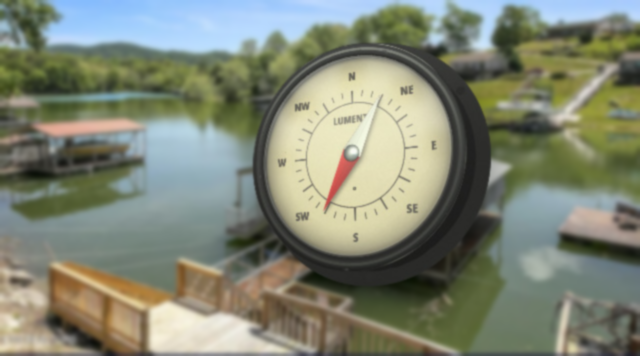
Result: {"value": 210, "unit": "°"}
